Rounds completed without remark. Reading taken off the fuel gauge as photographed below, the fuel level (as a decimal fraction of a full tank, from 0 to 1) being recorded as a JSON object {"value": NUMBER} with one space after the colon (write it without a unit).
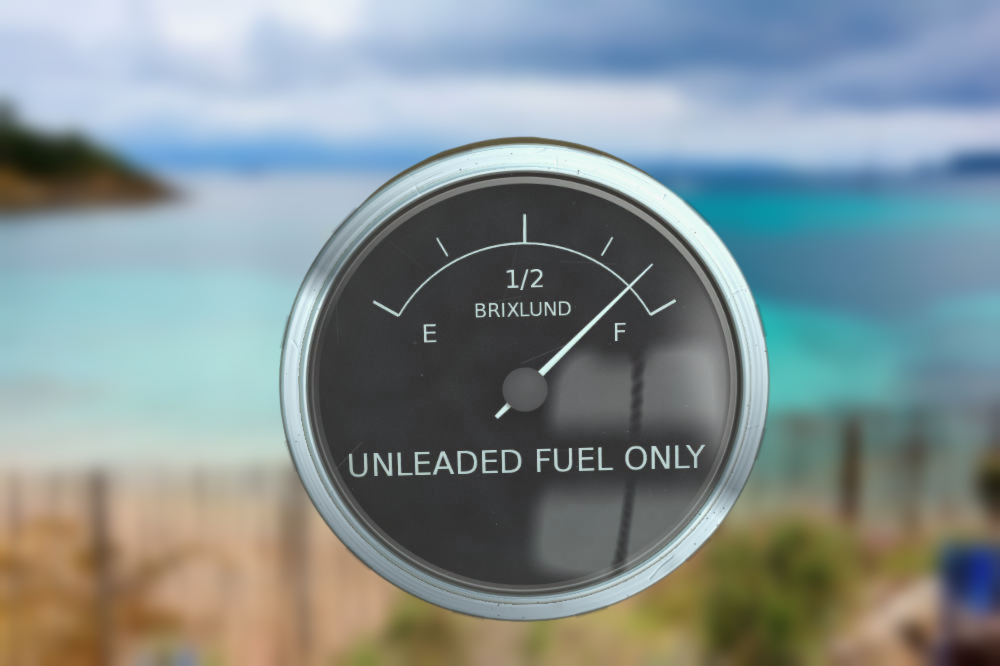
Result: {"value": 0.875}
